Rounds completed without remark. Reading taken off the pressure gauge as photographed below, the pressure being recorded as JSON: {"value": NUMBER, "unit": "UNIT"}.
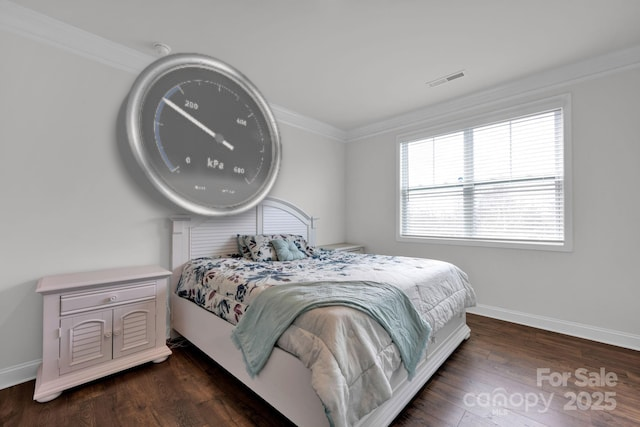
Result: {"value": 150, "unit": "kPa"}
